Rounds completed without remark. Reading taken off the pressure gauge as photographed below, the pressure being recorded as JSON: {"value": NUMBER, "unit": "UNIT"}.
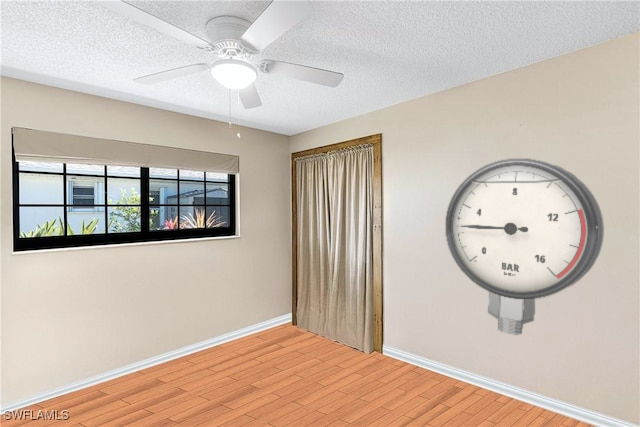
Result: {"value": 2.5, "unit": "bar"}
